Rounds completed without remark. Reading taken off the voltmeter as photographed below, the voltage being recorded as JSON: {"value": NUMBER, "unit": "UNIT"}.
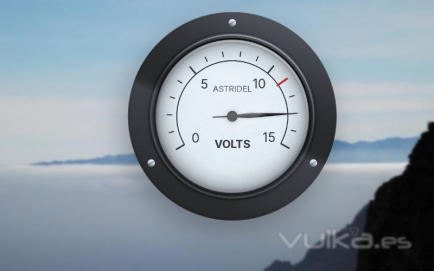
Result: {"value": 13, "unit": "V"}
